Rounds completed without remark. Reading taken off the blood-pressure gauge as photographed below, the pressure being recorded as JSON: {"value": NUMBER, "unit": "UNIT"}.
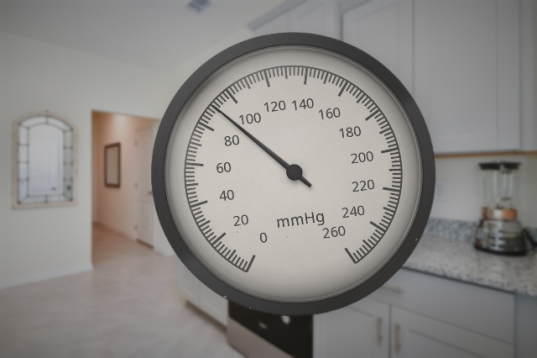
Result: {"value": 90, "unit": "mmHg"}
